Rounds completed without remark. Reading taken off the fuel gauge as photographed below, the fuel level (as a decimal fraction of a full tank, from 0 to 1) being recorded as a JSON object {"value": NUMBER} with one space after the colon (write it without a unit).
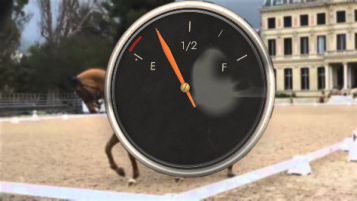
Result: {"value": 0.25}
